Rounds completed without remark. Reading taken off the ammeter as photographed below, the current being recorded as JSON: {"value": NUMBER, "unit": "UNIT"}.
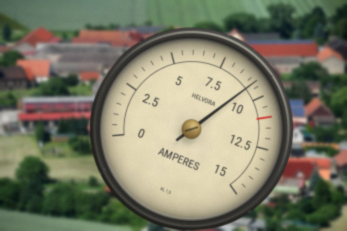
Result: {"value": 9.25, "unit": "A"}
